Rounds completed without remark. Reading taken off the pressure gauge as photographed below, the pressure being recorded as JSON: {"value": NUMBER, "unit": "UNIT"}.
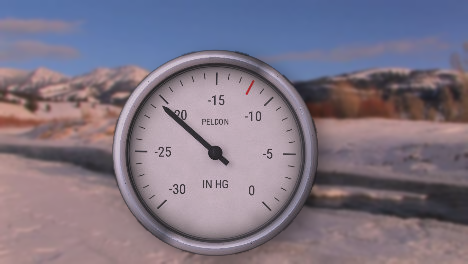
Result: {"value": -20.5, "unit": "inHg"}
